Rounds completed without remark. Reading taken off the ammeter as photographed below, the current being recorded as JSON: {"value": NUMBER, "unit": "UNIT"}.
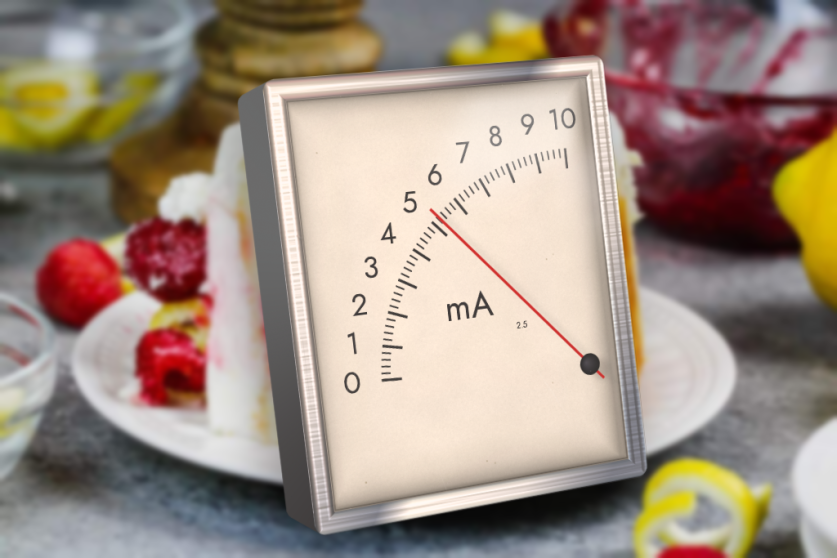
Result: {"value": 5.2, "unit": "mA"}
